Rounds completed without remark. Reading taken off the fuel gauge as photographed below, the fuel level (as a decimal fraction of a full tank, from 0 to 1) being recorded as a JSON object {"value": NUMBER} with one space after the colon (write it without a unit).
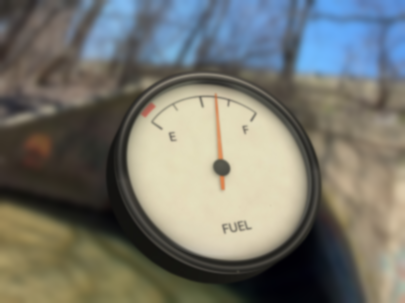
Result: {"value": 0.625}
